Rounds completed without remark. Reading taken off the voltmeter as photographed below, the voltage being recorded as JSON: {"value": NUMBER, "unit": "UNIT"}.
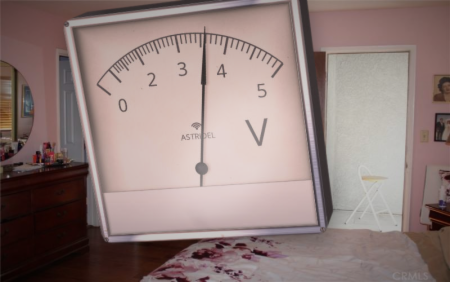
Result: {"value": 3.6, "unit": "V"}
